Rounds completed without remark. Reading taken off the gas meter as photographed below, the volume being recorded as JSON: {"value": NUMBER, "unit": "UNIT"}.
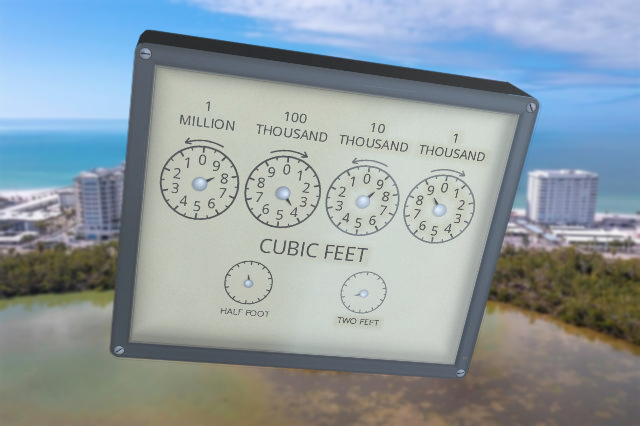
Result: {"value": 838900, "unit": "ft³"}
